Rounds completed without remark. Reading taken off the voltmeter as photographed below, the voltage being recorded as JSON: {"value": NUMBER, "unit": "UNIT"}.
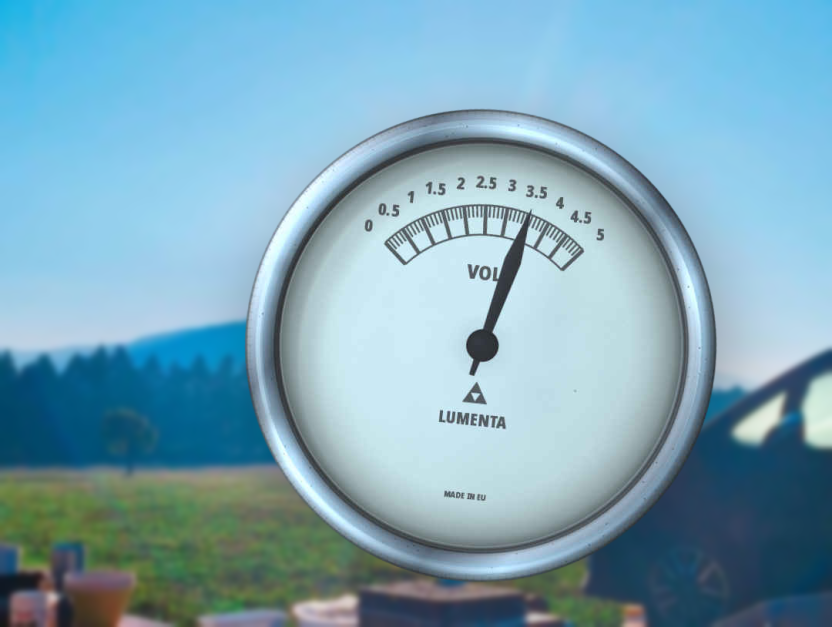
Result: {"value": 3.5, "unit": "V"}
